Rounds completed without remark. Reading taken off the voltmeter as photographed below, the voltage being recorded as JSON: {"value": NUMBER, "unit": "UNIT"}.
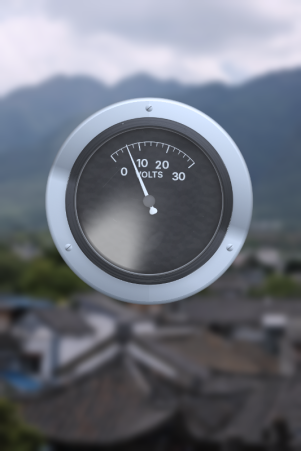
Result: {"value": 6, "unit": "V"}
